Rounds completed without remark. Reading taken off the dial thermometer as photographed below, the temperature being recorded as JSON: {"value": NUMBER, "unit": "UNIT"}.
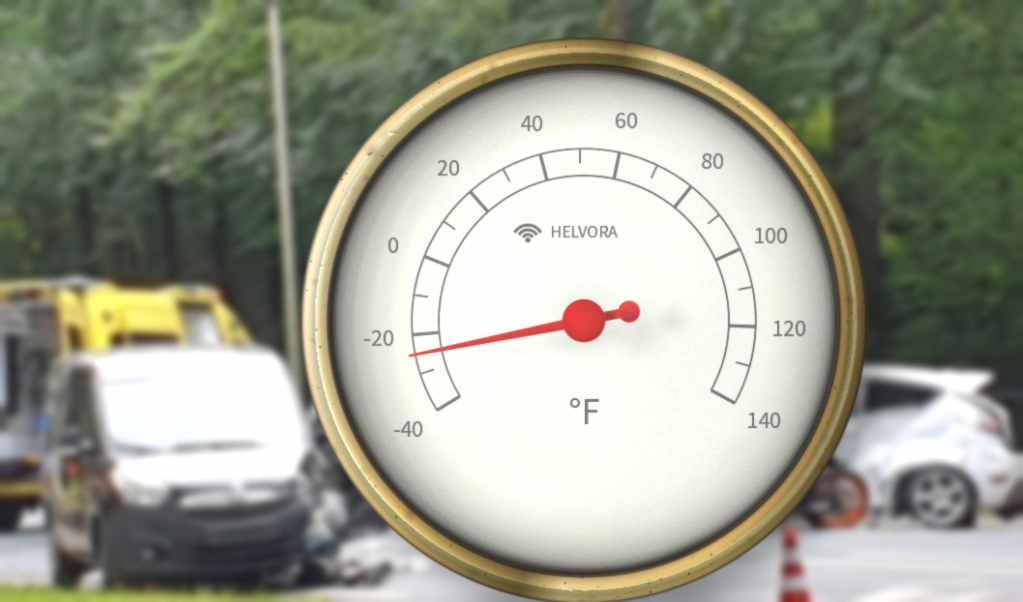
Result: {"value": -25, "unit": "°F"}
